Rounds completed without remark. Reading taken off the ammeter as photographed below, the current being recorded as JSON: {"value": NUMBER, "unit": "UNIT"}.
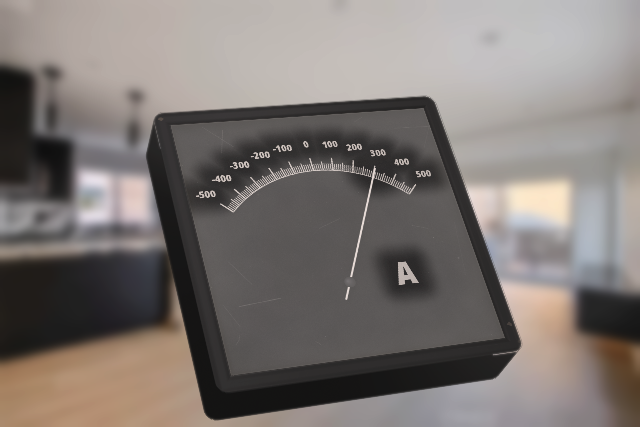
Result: {"value": 300, "unit": "A"}
